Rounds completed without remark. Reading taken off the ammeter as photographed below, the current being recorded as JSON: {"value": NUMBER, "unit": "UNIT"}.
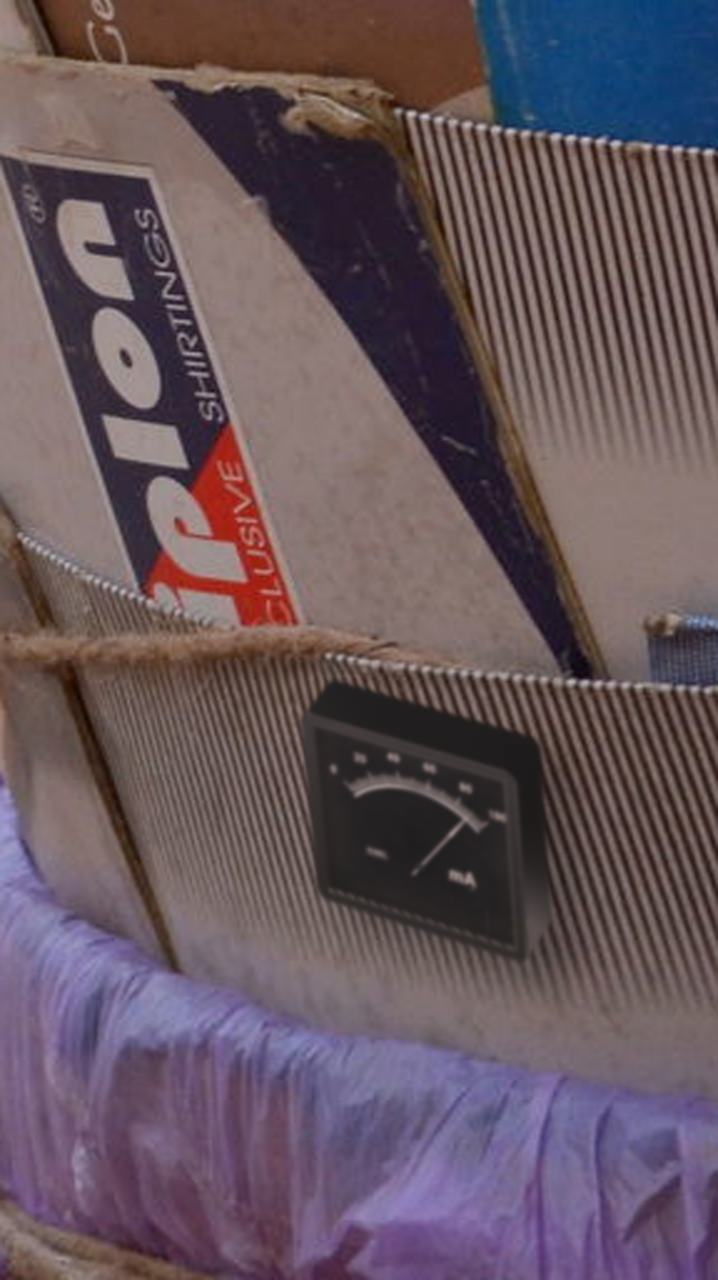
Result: {"value": 90, "unit": "mA"}
